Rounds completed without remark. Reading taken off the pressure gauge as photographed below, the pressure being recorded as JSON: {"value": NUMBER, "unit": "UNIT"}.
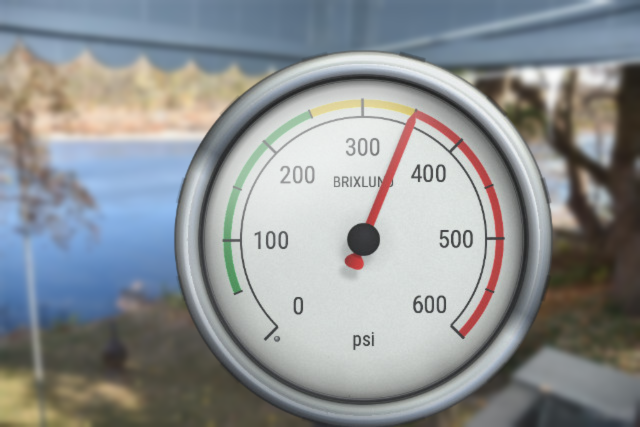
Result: {"value": 350, "unit": "psi"}
